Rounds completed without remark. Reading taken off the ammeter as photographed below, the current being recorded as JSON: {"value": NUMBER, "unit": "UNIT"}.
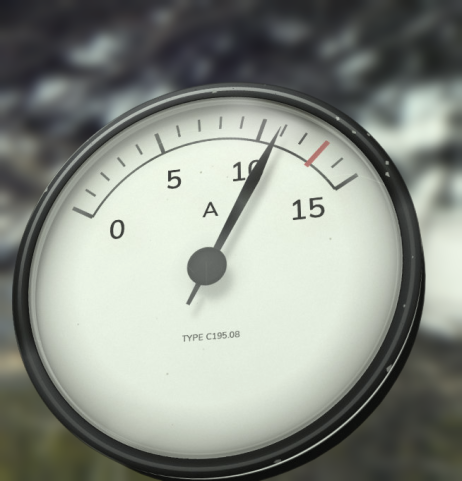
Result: {"value": 11, "unit": "A"}
